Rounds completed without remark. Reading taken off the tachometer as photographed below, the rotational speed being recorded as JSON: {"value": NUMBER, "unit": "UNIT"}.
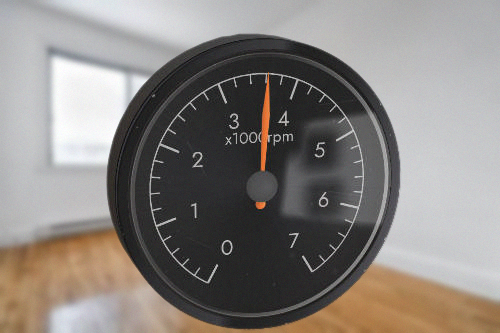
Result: {"value": 3600, "unit": "rpm"}
